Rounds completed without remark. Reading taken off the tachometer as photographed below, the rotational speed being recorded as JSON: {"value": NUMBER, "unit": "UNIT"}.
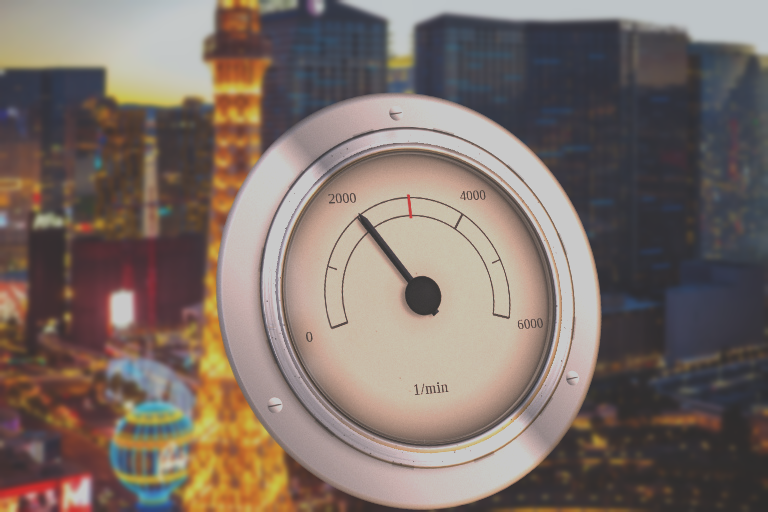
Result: {"value": 2000, "unit": "rpm"}
